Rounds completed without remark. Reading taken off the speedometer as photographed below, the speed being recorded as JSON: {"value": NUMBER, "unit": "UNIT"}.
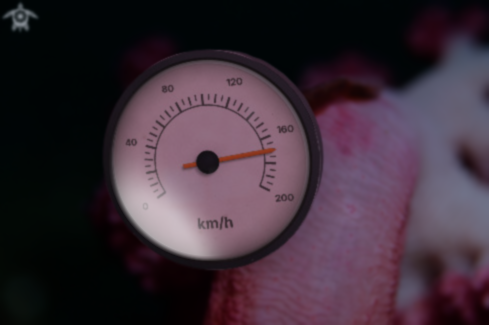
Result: {"value": 170, "unit": "km/h"}
